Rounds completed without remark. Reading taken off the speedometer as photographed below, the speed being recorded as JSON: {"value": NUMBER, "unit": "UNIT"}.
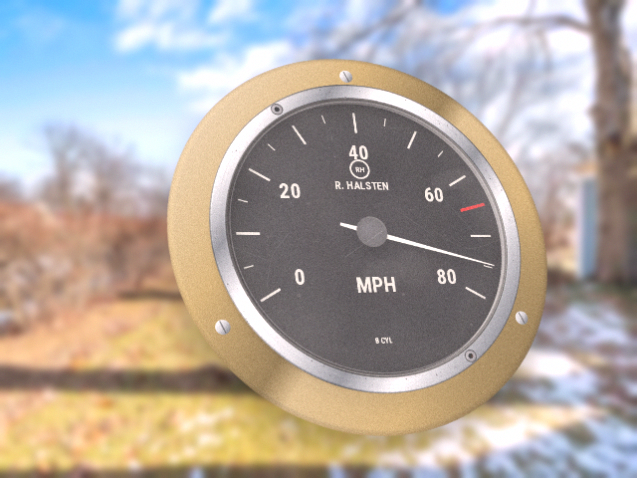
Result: {"value": 75, "unit": "mph"}
